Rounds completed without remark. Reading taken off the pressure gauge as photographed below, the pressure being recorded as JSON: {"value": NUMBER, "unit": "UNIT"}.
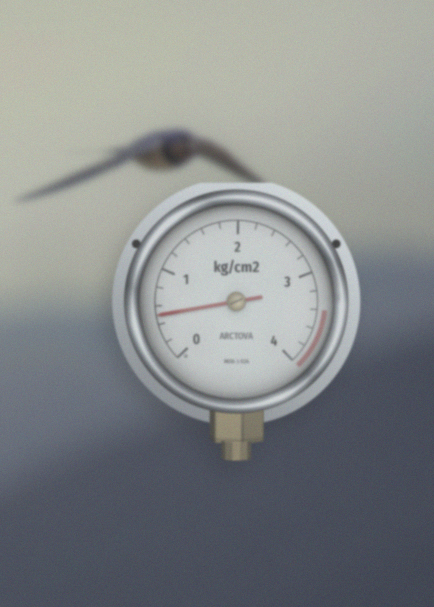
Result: {"value": 0.5, "unit": "kg/cm²"}
